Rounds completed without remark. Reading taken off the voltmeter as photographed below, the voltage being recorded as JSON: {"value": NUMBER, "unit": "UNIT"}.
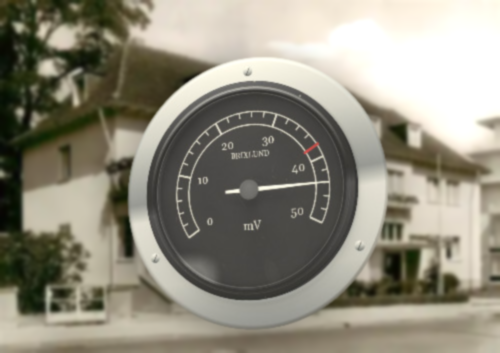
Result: {"value": 44, "unit": "mV"}
